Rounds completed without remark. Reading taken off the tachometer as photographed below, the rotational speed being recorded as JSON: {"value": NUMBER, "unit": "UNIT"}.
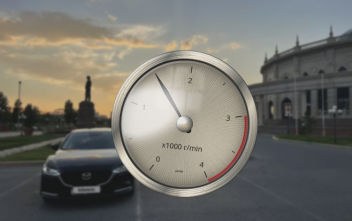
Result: {"value": 1500, "unit": "rpm"}
